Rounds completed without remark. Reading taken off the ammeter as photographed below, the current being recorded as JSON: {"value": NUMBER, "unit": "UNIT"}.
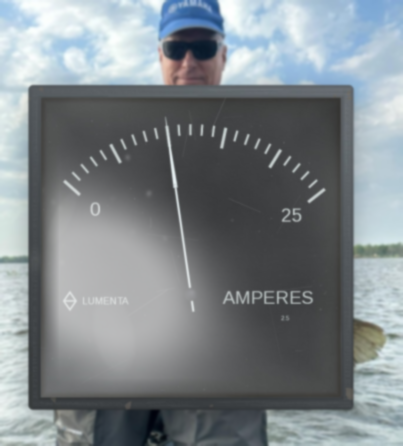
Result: {"value": 10, "unit": "A"}
